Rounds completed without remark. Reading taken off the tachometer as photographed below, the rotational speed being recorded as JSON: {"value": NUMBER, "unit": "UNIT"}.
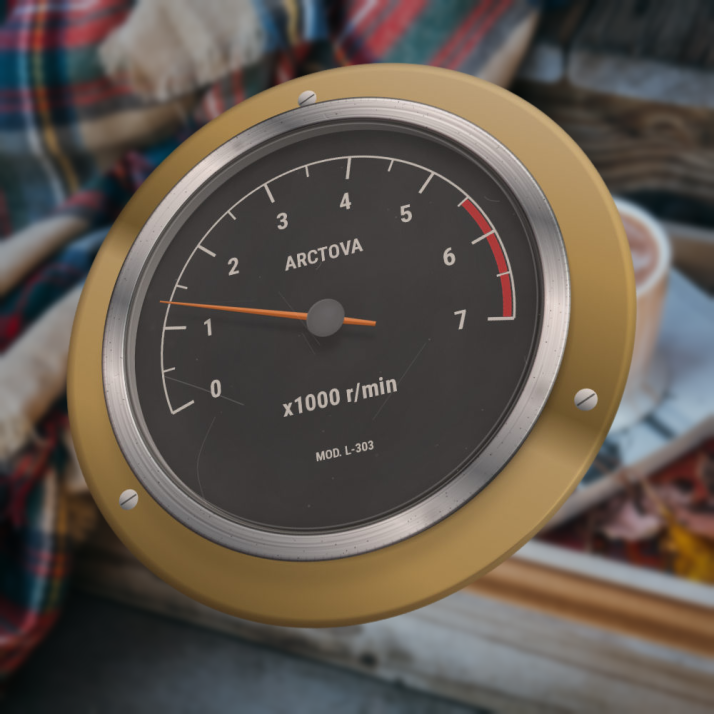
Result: {"value": 1250, "unit": "rpm"}
